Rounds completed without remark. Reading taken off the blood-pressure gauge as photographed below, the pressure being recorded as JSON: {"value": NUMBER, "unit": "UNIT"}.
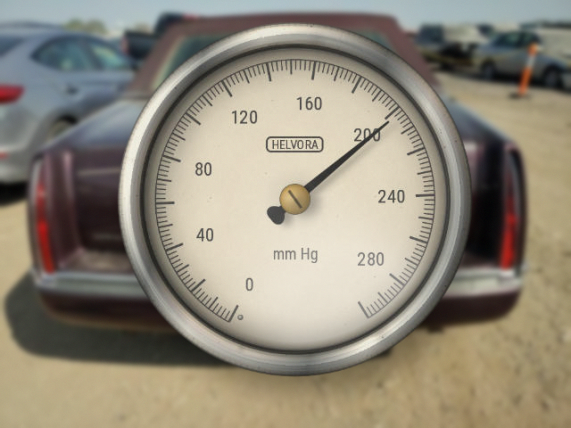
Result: {"value": 202, "unit": "mmHg"}
